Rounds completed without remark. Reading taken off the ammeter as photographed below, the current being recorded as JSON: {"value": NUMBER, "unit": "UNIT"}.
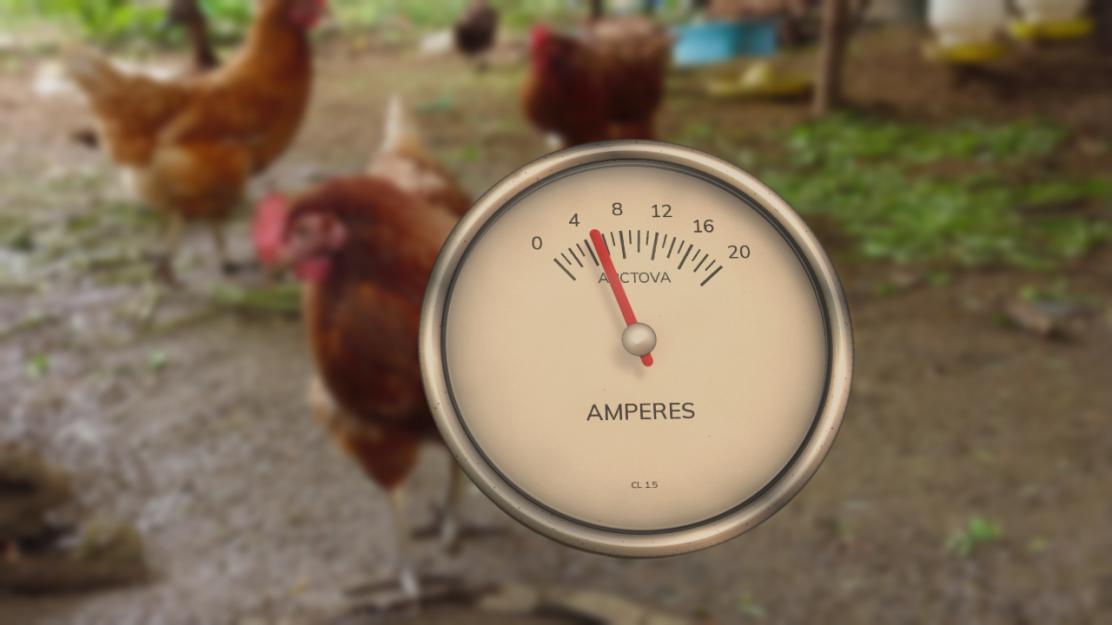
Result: {"value": 5, "unit": "A"}
